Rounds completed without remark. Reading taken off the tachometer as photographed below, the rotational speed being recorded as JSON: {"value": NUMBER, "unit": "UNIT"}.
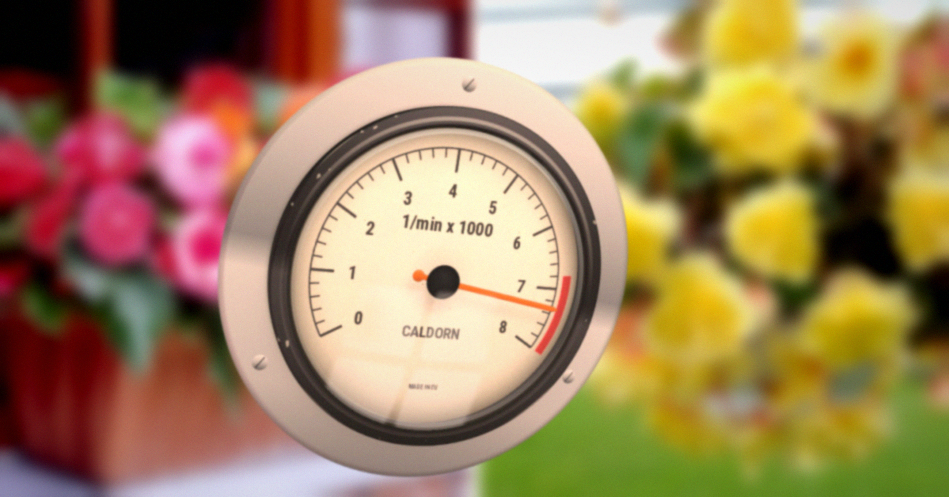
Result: {"value": 7300, "unit": "rpm"}
